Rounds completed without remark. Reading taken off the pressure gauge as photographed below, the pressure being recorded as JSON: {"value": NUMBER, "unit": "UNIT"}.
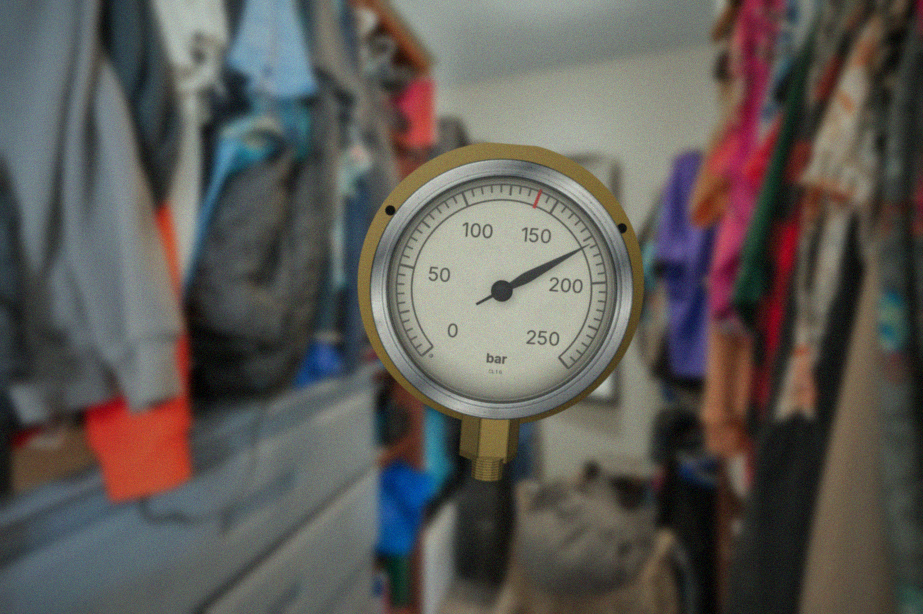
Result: {"value": 177.5, "unit": "bar"}
